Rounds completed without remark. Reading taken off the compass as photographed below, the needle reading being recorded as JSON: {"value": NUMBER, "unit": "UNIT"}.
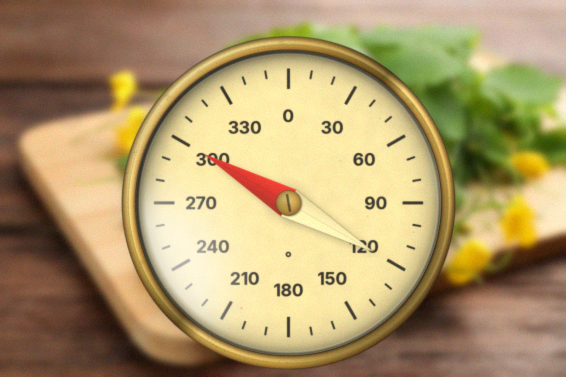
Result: {"value": 300, "unit": "°"}
